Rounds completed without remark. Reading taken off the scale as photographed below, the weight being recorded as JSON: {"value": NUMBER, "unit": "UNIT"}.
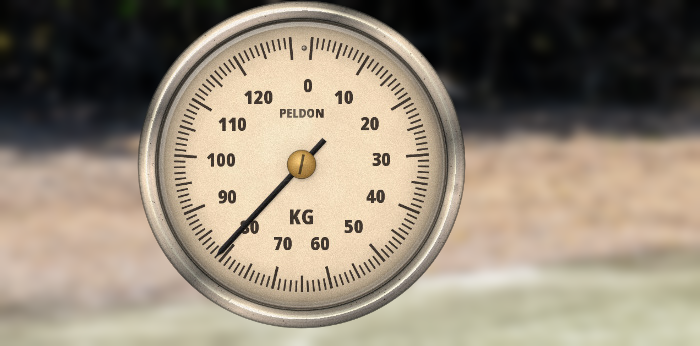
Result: {"value": 81, "unit": "kg"}
